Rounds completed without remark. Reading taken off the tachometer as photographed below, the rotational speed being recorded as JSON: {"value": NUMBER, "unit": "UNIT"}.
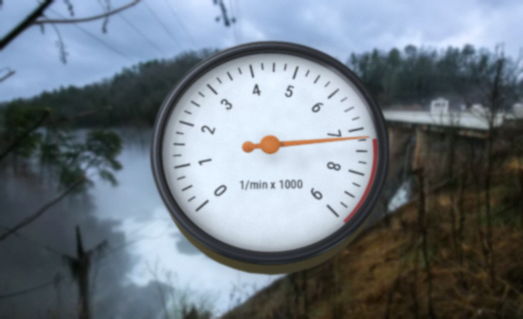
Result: {"value": 7250, "unit": "rpm"}
